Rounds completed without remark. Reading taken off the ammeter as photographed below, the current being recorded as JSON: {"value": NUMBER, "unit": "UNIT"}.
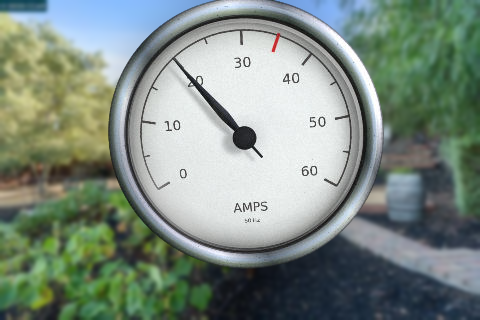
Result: {"value": 20, "unit": "A"}
